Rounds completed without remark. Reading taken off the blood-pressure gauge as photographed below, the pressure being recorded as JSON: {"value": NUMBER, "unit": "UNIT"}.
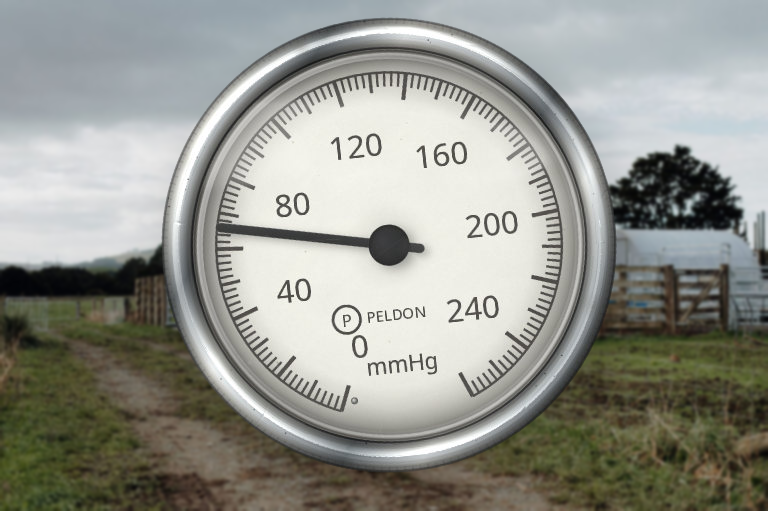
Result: {"value": 66, "unit": "mmHg"}
